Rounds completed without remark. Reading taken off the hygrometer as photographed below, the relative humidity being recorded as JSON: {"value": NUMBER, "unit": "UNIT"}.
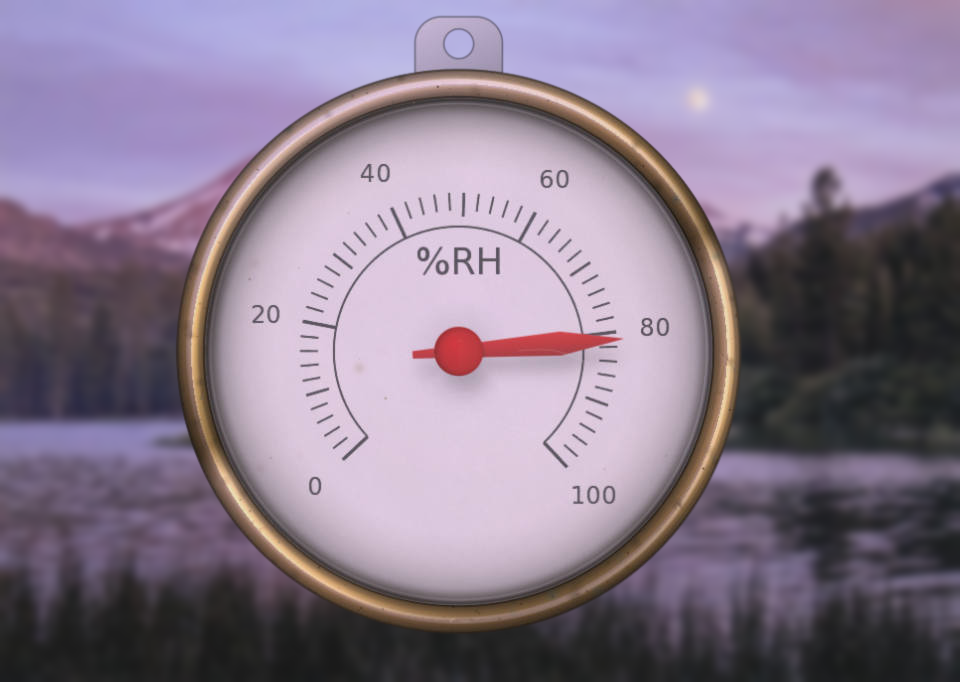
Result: {"value": 81, "unit": "%"}
